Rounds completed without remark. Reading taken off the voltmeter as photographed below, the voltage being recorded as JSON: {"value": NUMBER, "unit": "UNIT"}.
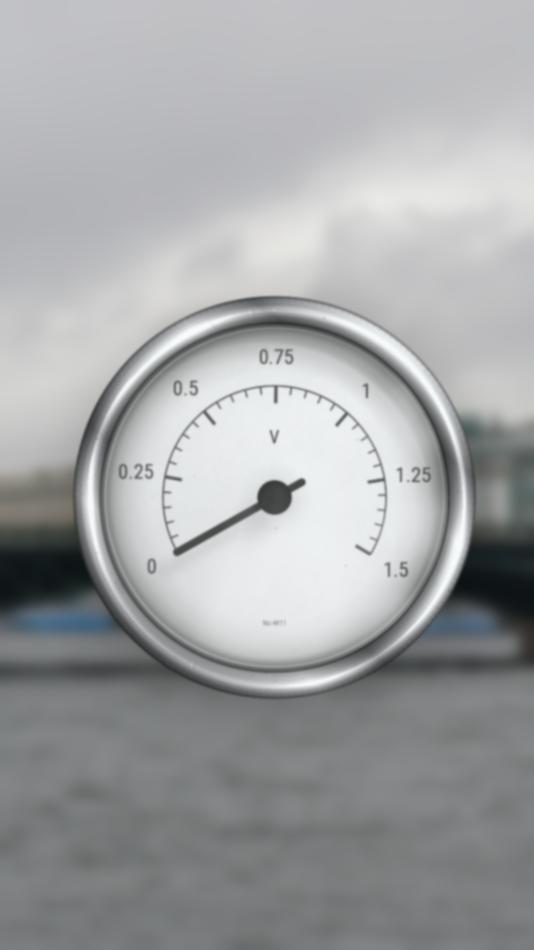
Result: {"value": 0, "unit": "V"}
